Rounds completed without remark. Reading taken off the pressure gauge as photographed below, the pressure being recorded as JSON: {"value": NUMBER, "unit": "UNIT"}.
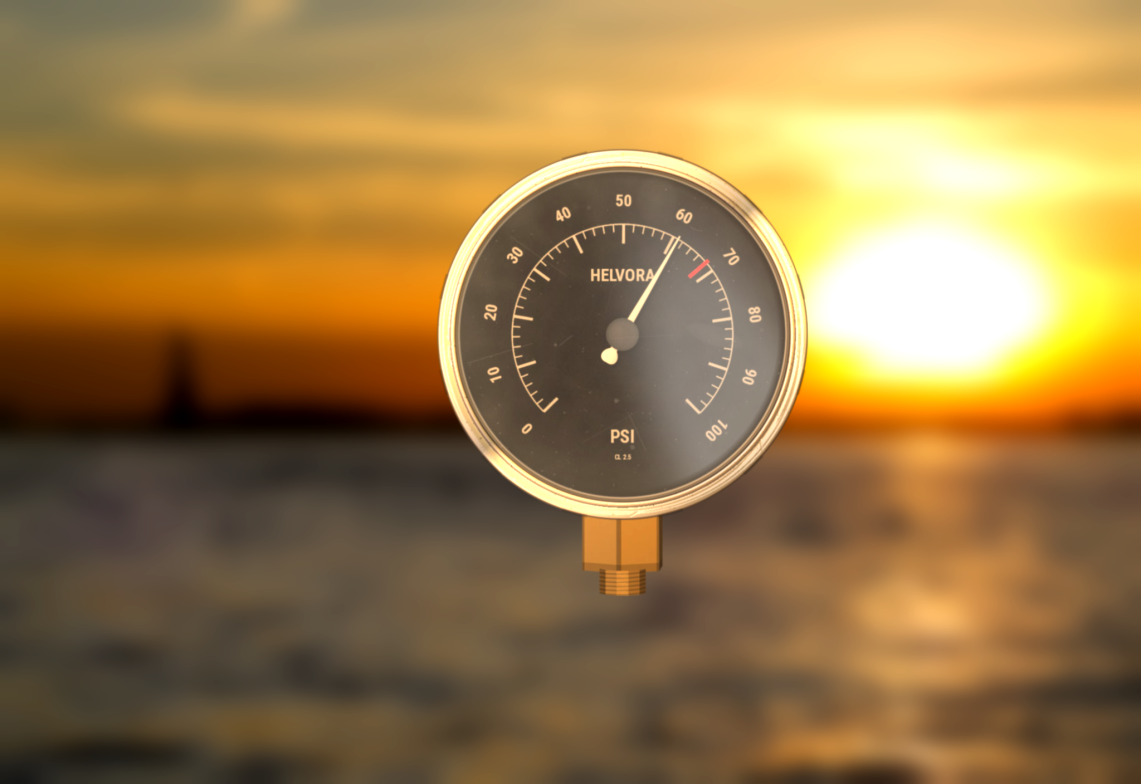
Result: {"value": 61, "unit": "psi"}
